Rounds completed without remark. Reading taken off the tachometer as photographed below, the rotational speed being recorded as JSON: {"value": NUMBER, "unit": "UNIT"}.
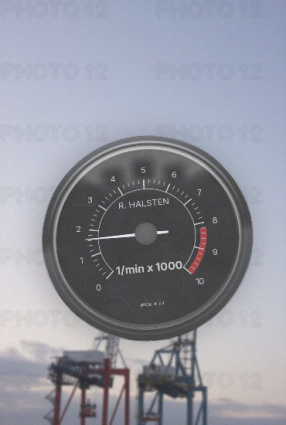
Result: {"value": 1600, "unit": "rpm"}
